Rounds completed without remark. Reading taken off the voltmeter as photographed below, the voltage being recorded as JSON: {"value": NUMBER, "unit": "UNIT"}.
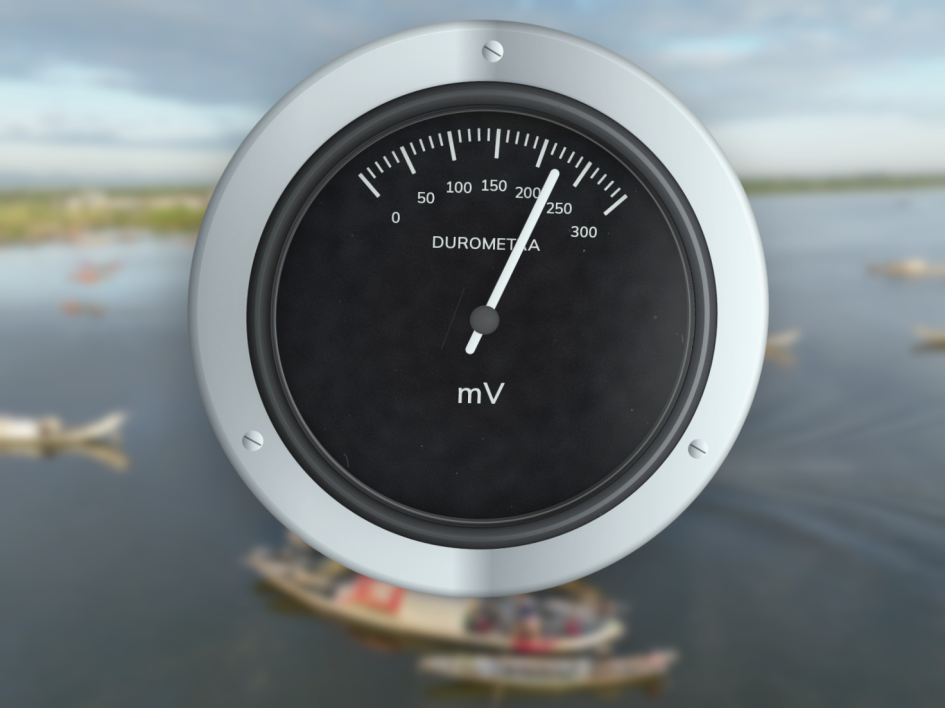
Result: {"value": 220, "unit": "mV"}
